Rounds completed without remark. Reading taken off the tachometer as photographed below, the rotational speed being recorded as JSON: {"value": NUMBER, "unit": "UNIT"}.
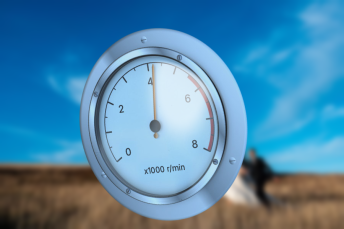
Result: {"value": 4250, "unit": "rpm"}
